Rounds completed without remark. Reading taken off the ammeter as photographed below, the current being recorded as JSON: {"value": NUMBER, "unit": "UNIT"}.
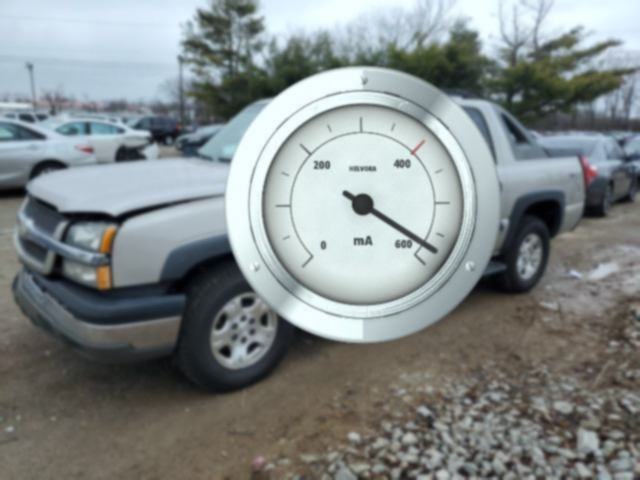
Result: {"value": 575, "unit": "mA"}
